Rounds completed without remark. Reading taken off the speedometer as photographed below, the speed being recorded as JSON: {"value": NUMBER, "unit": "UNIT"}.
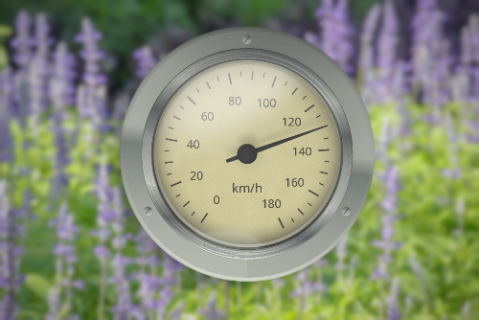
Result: {"value": 130, "unit": "km/h"}
